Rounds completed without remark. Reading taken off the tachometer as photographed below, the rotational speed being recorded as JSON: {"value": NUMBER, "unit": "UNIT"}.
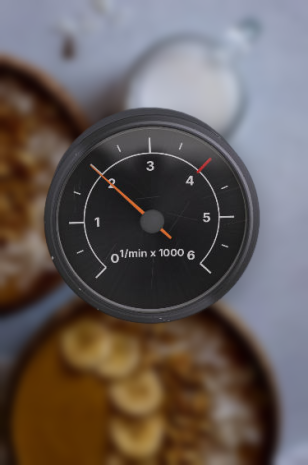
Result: {"value": 2000, "unit": "rpm"}
